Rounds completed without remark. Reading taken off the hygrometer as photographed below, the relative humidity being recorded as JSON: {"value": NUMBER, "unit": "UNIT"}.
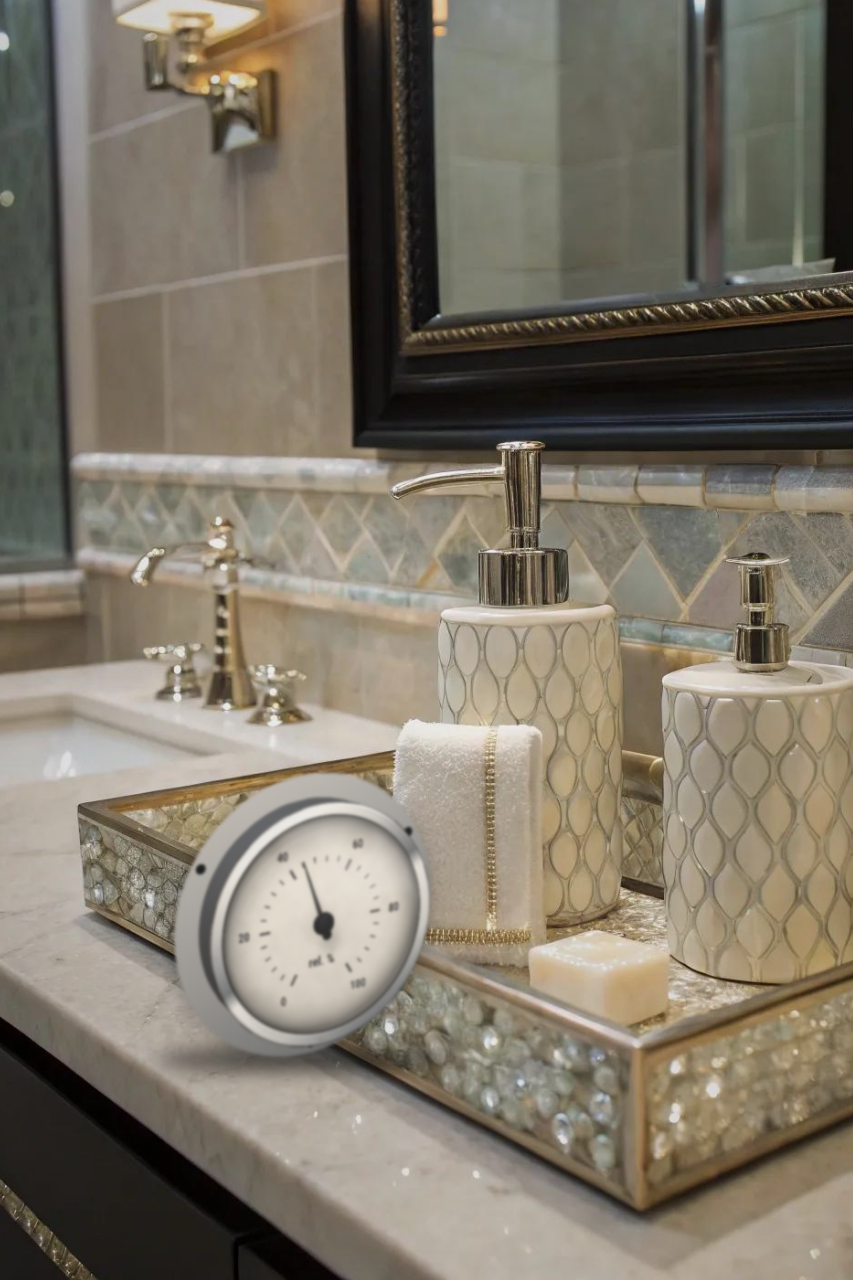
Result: {"value": 44, "unit": "%"}
